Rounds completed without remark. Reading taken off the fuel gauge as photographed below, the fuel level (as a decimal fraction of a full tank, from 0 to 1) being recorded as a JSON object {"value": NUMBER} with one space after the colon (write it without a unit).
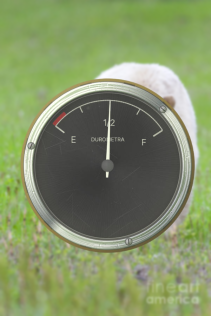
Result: {"value": 0.5}
